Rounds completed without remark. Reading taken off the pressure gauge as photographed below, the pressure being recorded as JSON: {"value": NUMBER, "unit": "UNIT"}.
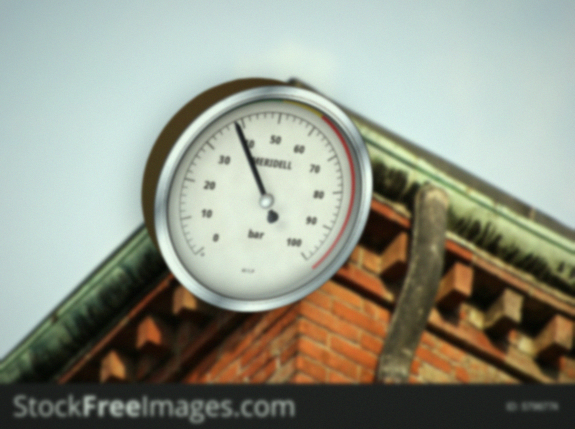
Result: {"value": 38, "unit": "bar"}
